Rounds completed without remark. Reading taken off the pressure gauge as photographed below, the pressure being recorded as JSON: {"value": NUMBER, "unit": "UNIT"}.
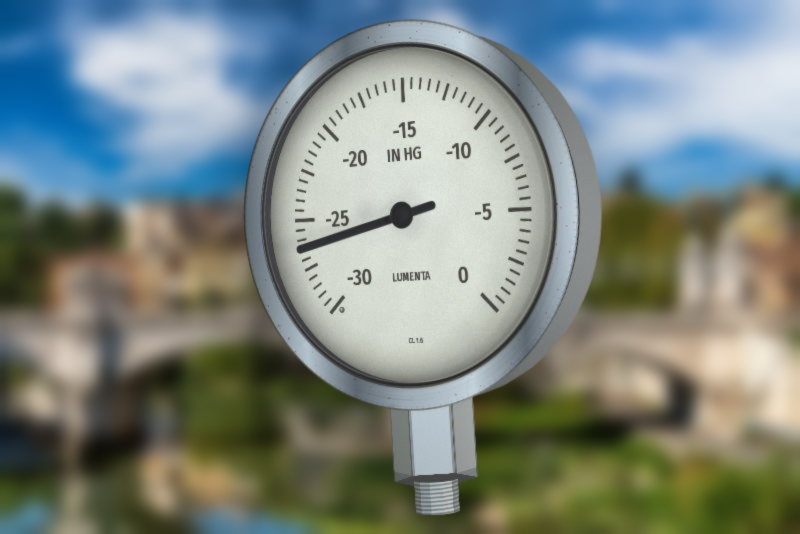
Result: {"value": -26.5, "unit": "inHg"}
